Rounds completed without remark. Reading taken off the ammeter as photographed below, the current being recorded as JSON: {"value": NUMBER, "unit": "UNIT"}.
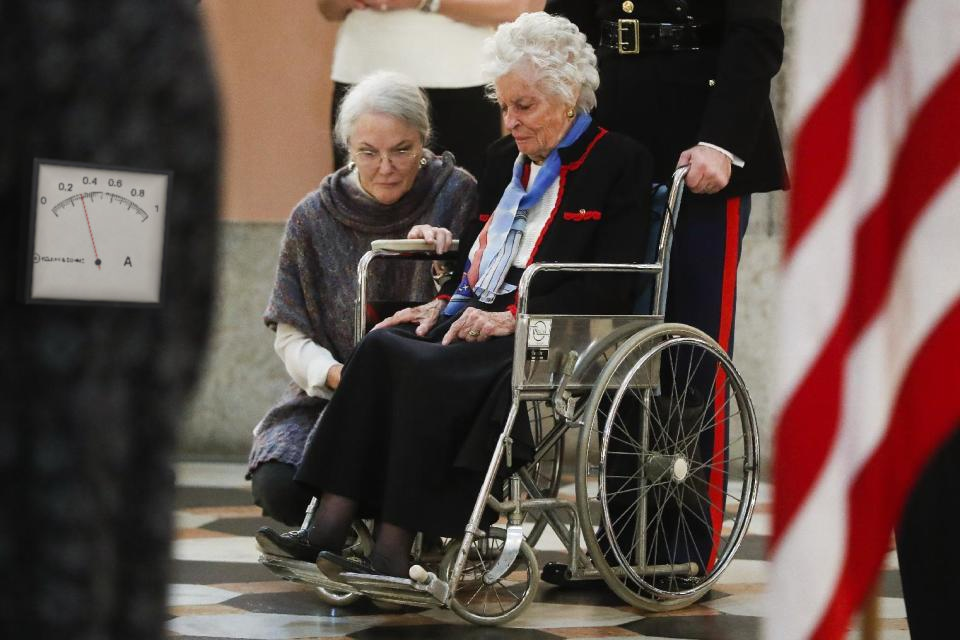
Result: {"value": 0.3, "unit": "A"}
